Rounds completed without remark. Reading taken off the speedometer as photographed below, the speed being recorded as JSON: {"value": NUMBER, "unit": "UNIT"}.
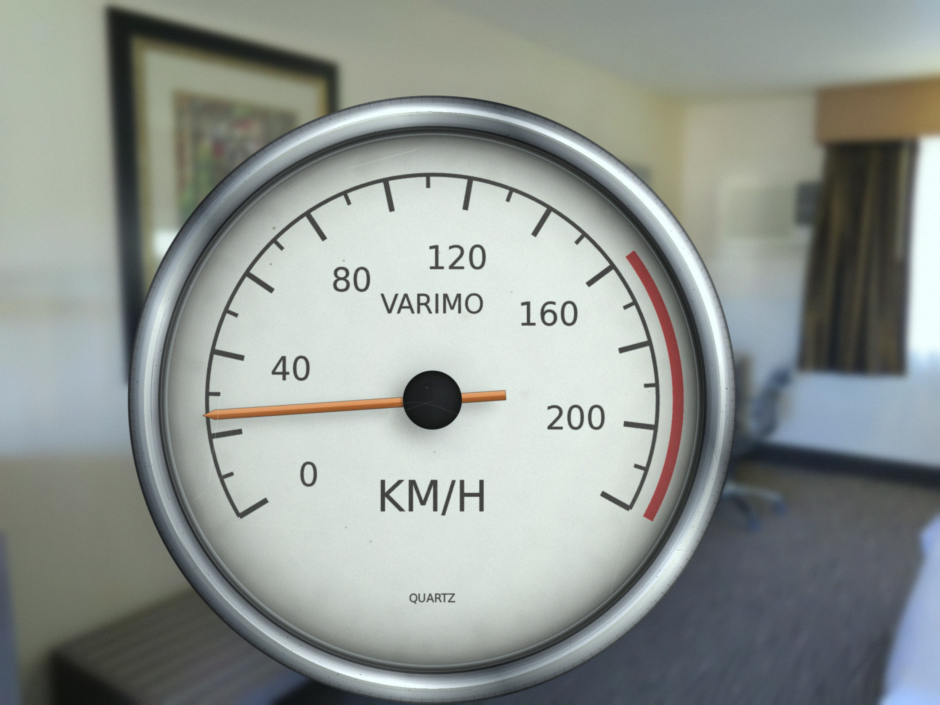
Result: {"value": 25, "unit": "km/h"}
